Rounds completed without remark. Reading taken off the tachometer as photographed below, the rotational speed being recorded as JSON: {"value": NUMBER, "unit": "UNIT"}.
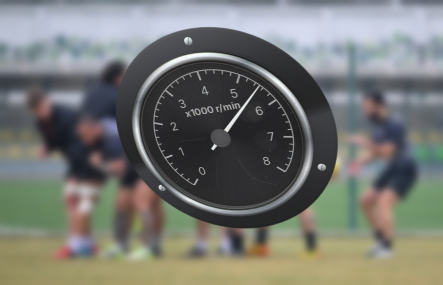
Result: {"value": 5500, "unit": "rpm"}
